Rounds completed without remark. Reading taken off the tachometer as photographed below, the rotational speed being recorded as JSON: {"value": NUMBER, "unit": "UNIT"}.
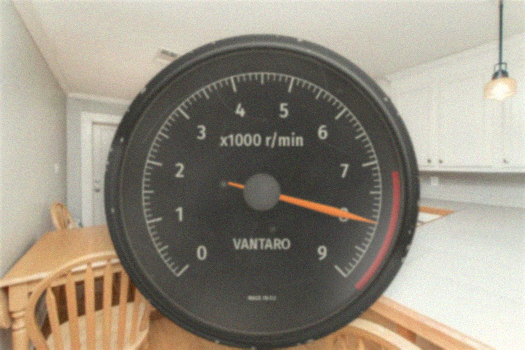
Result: {"value": 8000, "unit": "rpm"}
